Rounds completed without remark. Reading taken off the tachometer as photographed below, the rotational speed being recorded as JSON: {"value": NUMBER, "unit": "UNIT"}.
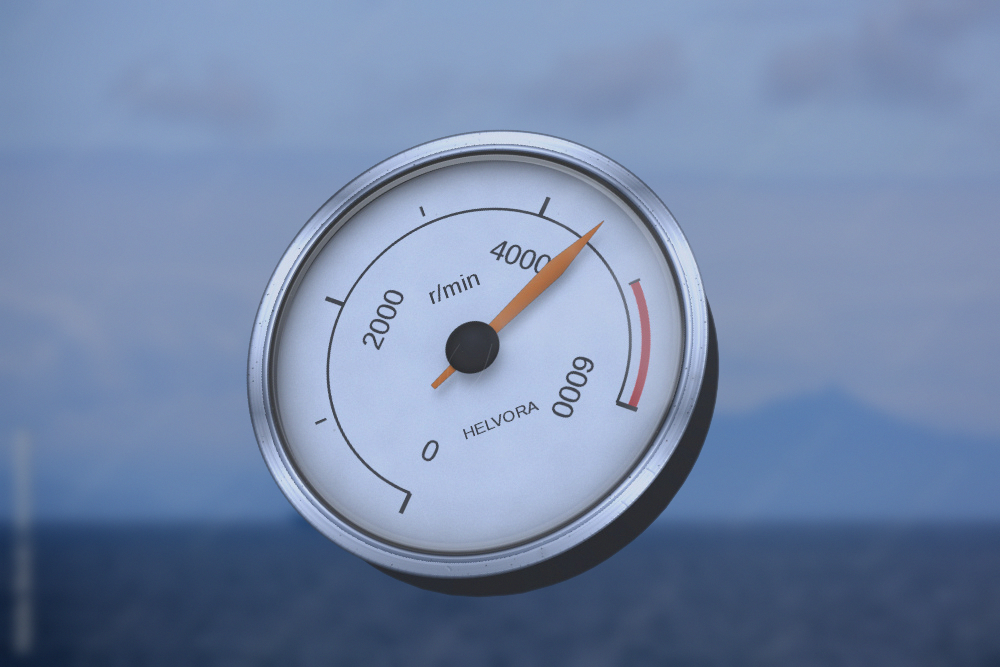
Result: {"value": 4500, "unit": "rpm"}
